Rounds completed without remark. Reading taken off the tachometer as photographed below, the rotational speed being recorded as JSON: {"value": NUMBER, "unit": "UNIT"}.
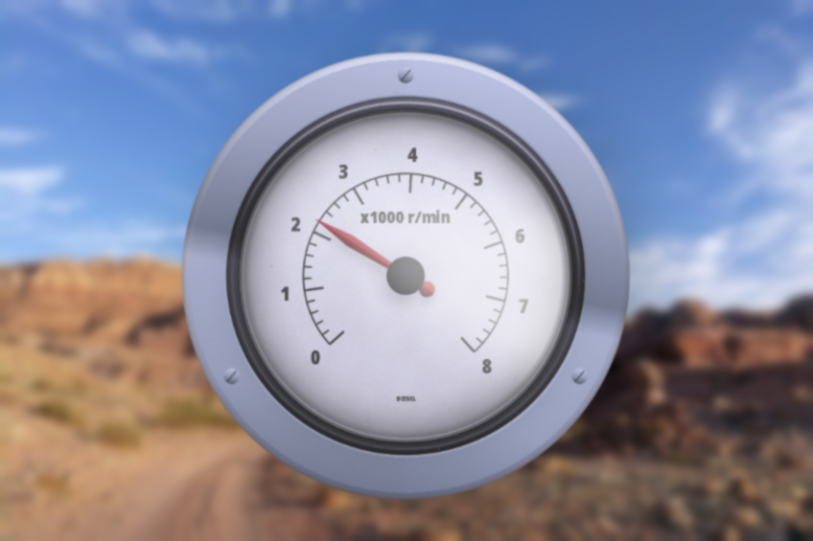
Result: {"value": 2200, "unit": "rpm"}
